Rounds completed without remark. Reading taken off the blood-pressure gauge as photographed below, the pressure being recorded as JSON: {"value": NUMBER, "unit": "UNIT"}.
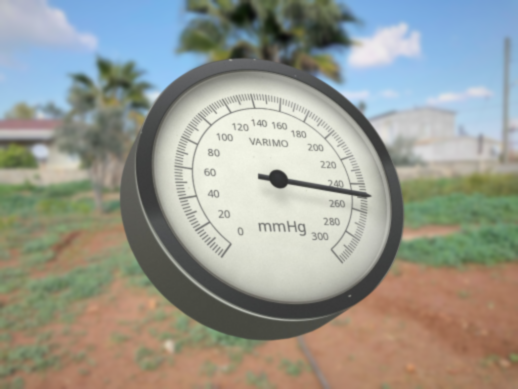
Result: {"value": 250, "unit": "mmHg"}
